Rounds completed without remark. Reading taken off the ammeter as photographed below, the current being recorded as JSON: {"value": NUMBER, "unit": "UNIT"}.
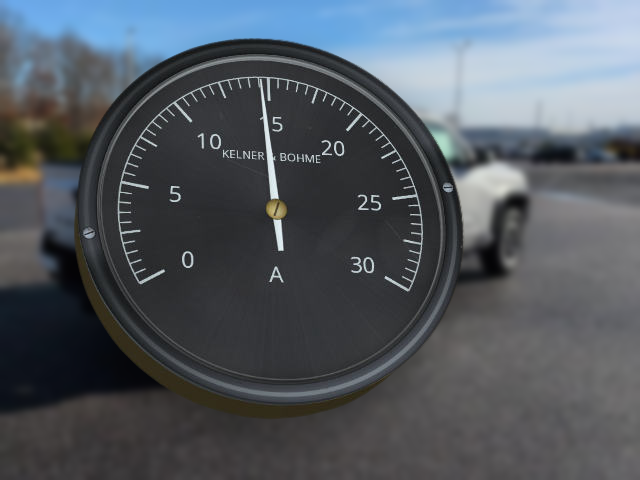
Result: {"value": 14.5, "unit": "A"}
